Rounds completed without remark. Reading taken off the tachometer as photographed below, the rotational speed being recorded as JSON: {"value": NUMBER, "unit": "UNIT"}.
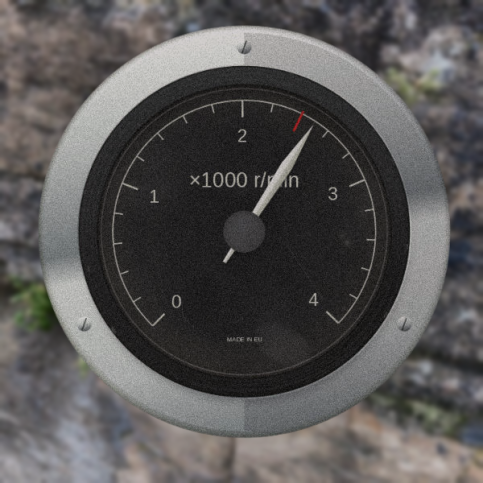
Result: {"value": 2500, "unit": "rpm"}
